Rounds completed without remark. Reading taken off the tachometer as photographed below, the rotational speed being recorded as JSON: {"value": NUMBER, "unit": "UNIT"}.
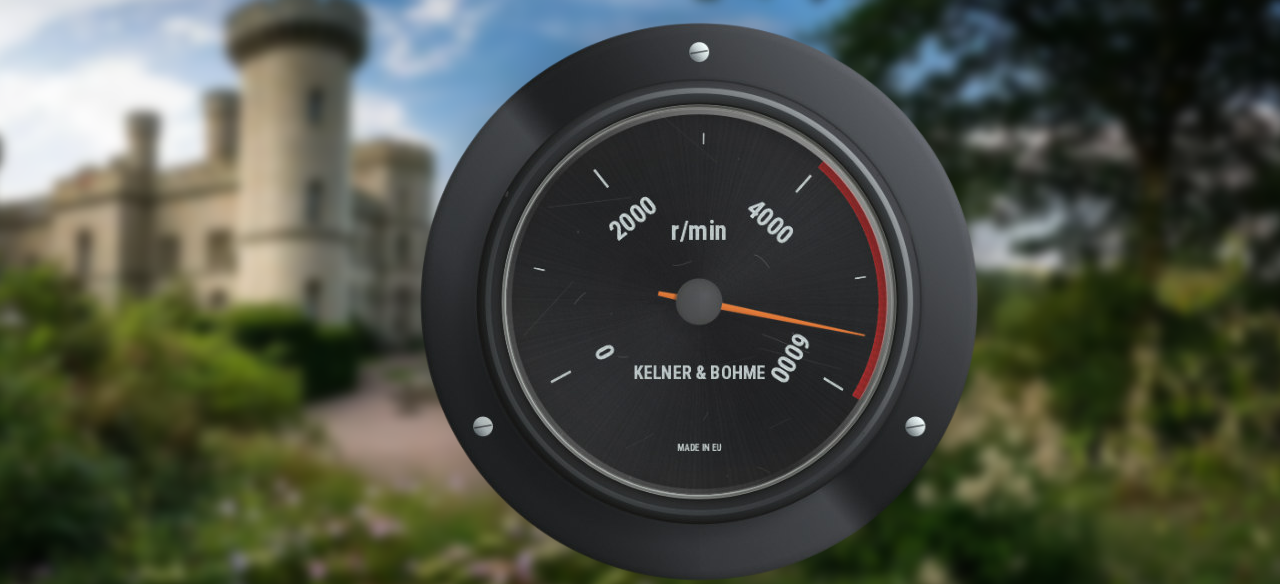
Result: {"value": 5500, "unit": "rpm"}
